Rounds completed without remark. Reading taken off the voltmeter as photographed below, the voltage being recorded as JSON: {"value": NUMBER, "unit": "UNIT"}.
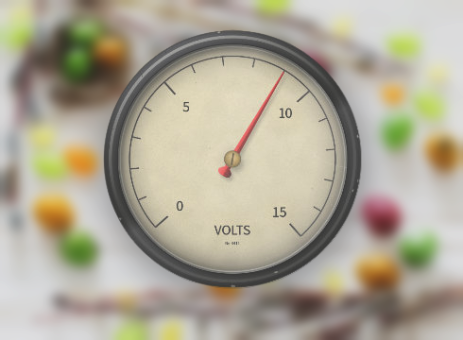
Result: {"value": 9, "unit": "V"}
